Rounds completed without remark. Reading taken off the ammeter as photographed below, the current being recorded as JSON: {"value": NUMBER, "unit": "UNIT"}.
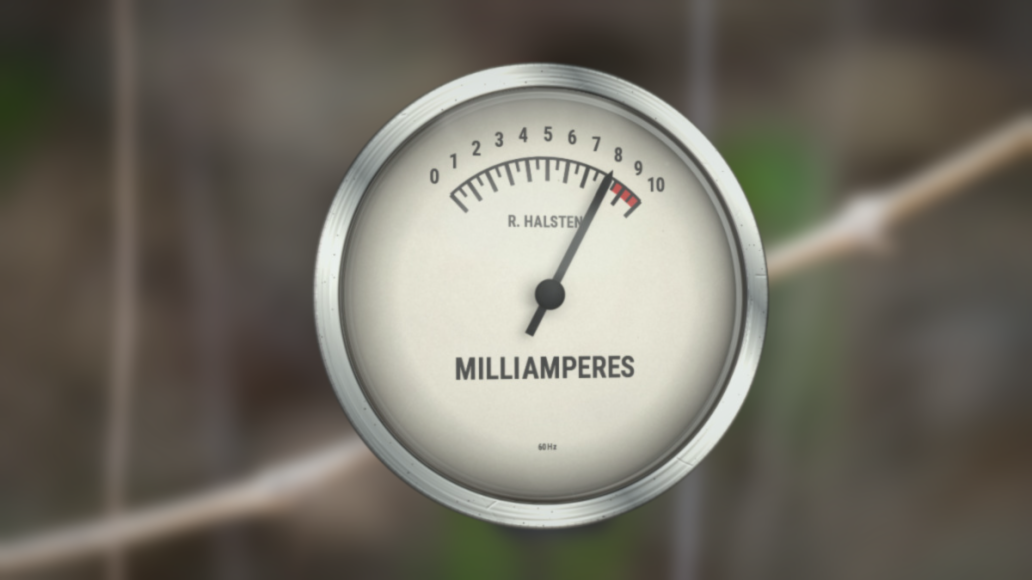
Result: {"value": 8, "unit": "mA"}
